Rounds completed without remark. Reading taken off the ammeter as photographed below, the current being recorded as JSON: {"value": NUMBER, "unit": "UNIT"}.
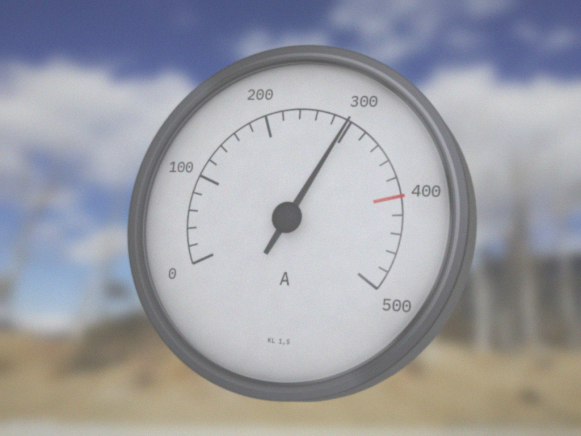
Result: {"value": 300, "unit": "A"}
